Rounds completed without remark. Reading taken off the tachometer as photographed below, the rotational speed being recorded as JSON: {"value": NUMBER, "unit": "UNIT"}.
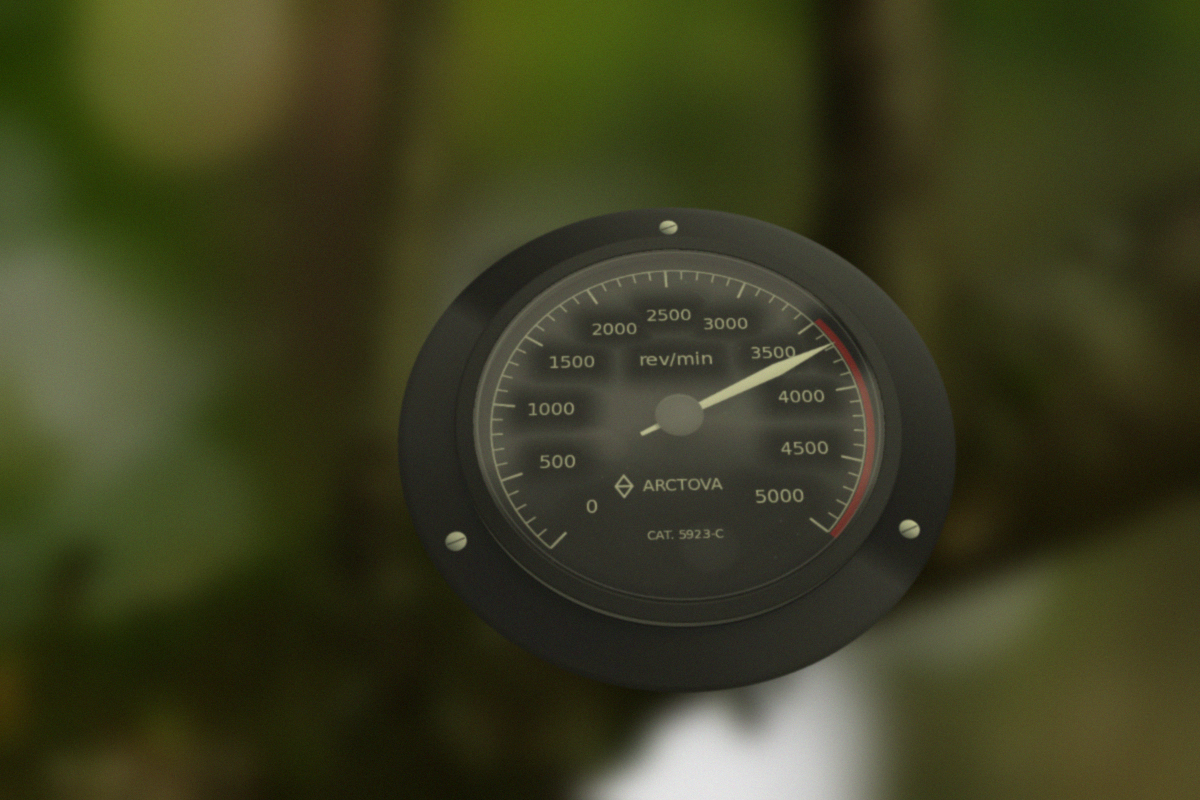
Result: {"value": 3700, "unit": "rpm"}
